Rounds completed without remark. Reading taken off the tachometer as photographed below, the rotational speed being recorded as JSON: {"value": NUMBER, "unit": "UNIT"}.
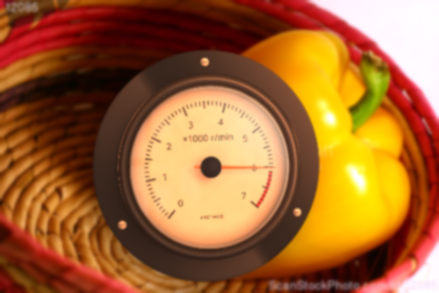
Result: {"value": 6000, "unit": "rpm"}
